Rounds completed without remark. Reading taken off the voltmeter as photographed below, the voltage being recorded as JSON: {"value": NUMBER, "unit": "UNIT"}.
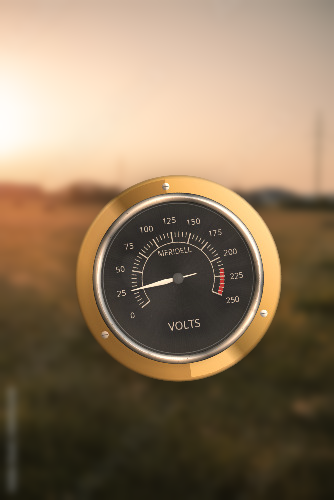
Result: {"value": 25, "unit": "V"}
